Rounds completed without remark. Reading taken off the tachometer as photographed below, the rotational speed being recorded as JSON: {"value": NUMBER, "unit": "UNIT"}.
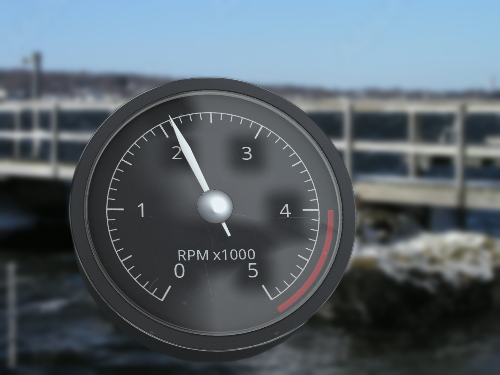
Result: {"value": 2100, "unit": "rpm"}
